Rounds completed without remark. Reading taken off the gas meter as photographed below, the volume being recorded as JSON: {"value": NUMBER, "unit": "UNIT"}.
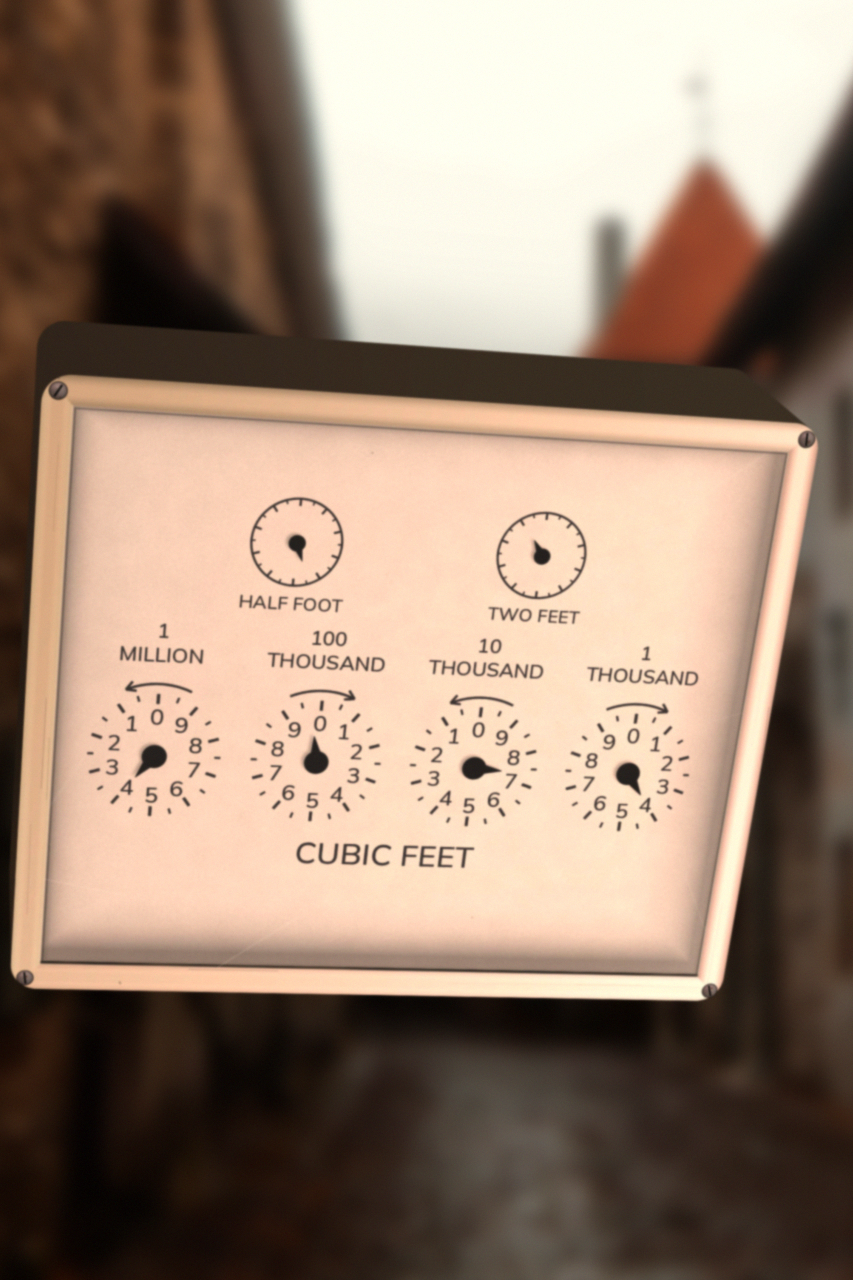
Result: {"value": 397400, "unit": "ft³"}
